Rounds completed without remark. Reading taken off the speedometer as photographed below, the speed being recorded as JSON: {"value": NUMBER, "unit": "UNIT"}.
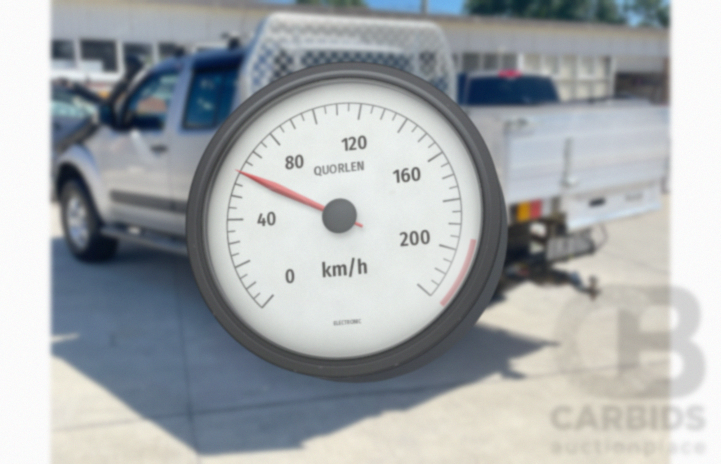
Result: {"value": 60, "unit": "km/h"}
